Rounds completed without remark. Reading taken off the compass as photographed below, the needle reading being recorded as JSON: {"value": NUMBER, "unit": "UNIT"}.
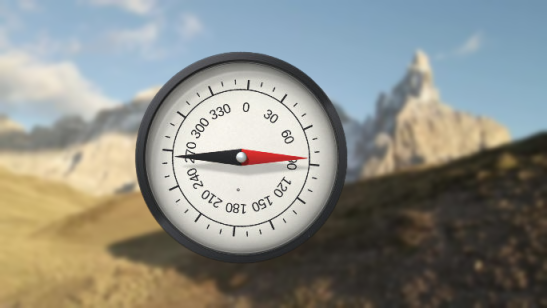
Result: {"value": 85, "unit": "°"}
